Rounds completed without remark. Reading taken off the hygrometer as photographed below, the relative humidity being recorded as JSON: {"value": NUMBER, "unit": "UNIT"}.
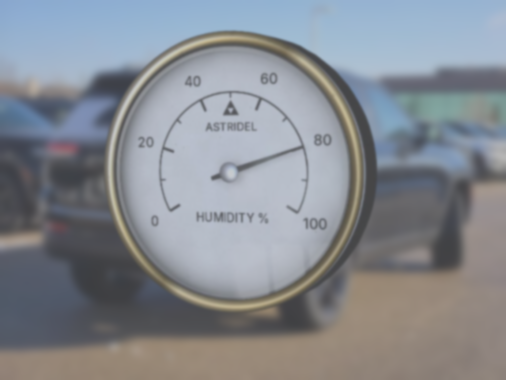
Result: {"value": 80, "unit": "%"}
